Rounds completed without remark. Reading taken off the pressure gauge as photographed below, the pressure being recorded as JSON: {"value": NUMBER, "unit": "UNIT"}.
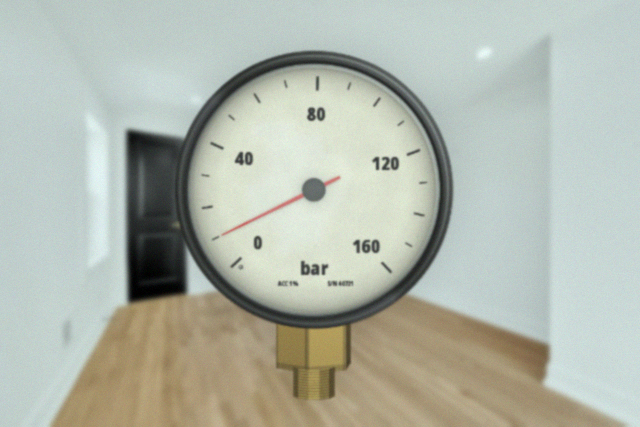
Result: {"value": 10, "unit": "bar"}
